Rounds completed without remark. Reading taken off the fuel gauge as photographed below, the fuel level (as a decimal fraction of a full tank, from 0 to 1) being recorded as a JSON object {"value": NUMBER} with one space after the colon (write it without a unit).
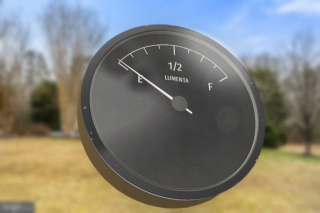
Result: {"value": 0}
